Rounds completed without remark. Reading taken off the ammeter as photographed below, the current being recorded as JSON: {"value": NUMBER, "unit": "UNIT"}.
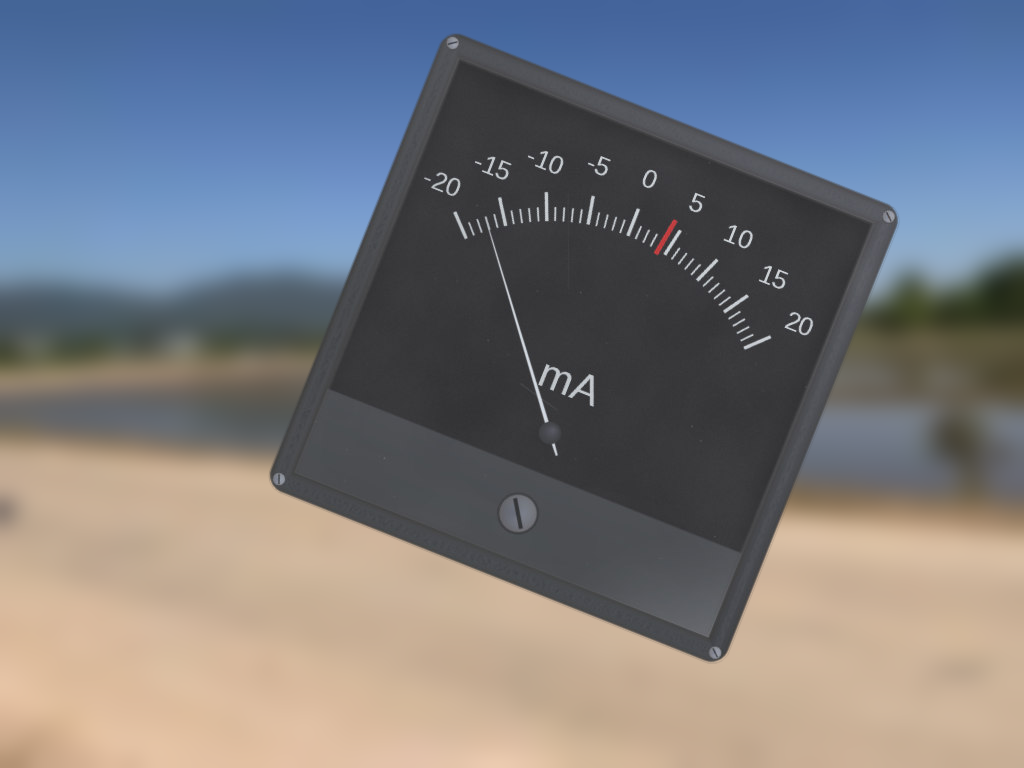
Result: {"value": -17, "unit": "mA"}
